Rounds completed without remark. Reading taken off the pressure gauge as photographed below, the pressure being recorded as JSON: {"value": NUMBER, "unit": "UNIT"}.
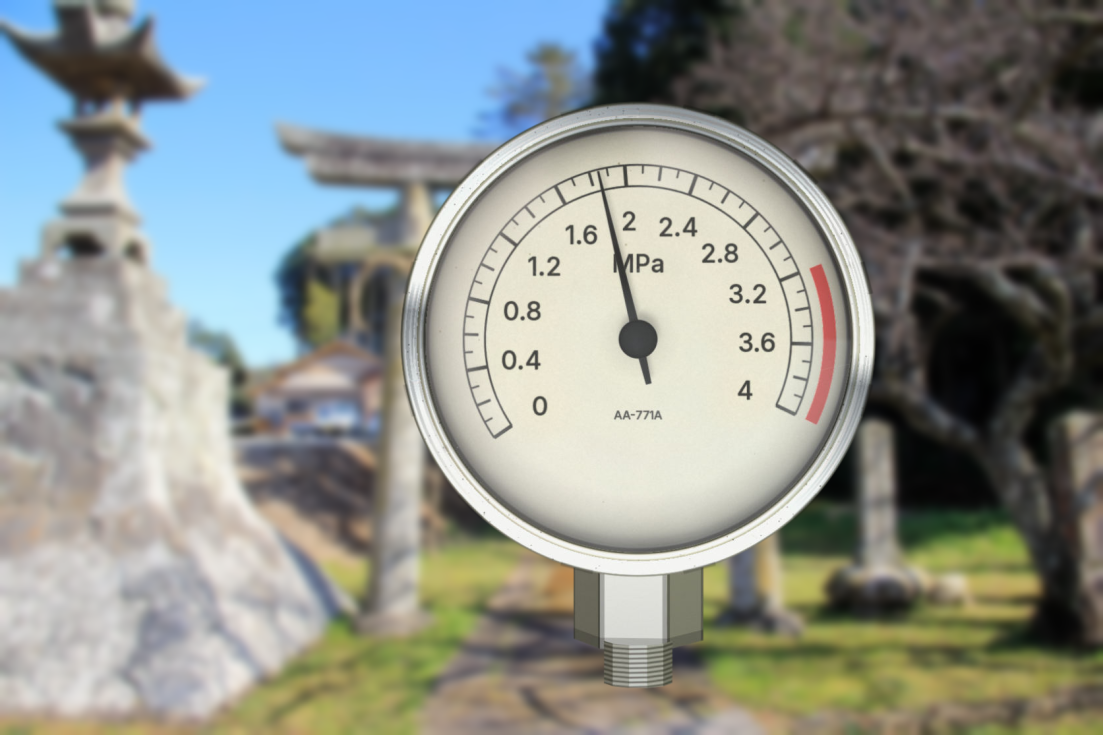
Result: {"value": 1.85, "unit": "MPa"}
